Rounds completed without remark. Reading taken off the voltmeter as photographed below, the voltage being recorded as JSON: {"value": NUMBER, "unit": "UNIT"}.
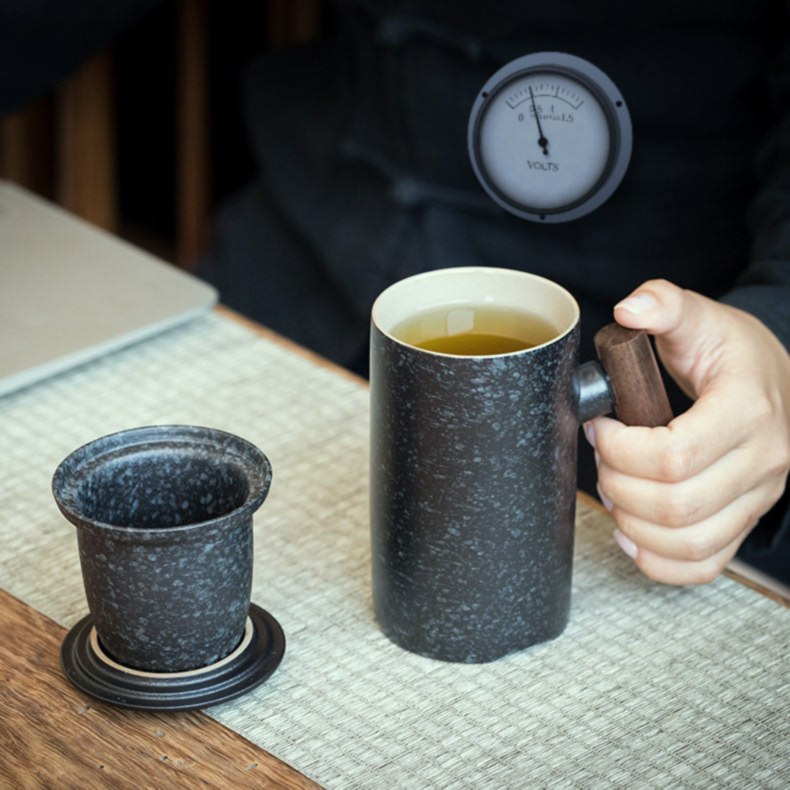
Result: {"value": 0.5, "unit": "V"}
